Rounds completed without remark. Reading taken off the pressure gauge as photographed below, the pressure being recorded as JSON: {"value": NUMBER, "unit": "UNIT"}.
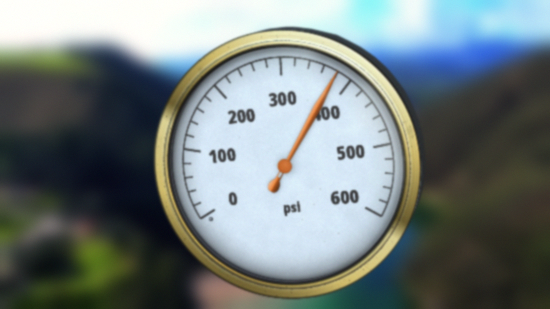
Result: {"value": 380, "unit": "psi"}
